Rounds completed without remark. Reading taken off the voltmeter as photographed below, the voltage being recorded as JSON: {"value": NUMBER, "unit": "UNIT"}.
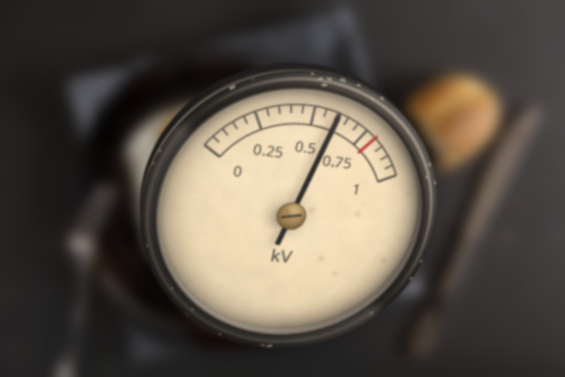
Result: {"value": 0.6, "unit": "kV"}
